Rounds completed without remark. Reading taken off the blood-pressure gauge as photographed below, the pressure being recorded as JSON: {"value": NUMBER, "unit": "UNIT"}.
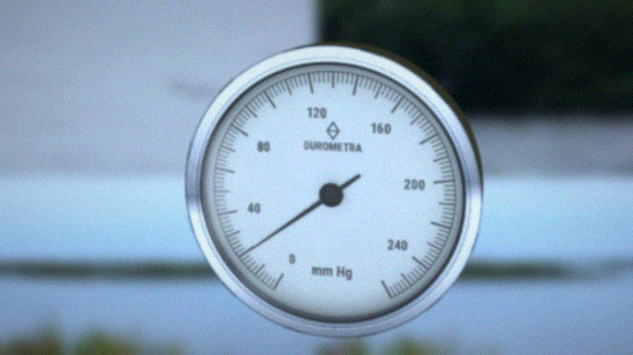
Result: {"value": 20, "unit": "mmHg"}
